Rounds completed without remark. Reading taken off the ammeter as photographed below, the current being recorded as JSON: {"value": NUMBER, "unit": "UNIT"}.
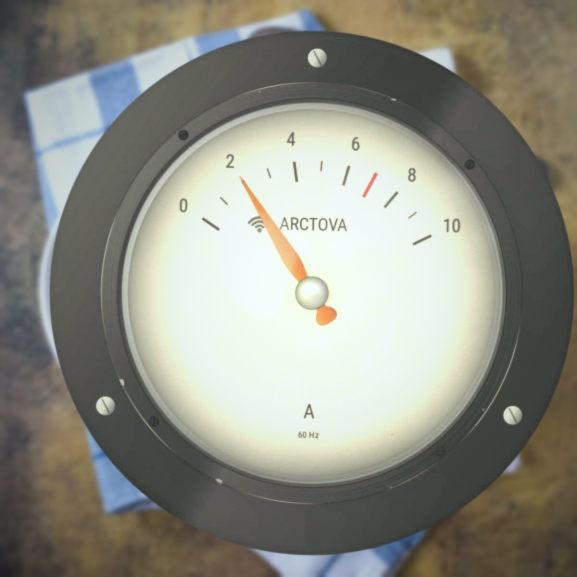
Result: {"value": 2, "unit": "A"}
